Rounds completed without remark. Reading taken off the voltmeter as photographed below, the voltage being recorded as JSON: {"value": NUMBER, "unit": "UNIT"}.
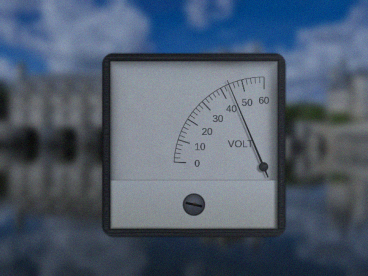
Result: {"value": 44, "unit": "V"}
